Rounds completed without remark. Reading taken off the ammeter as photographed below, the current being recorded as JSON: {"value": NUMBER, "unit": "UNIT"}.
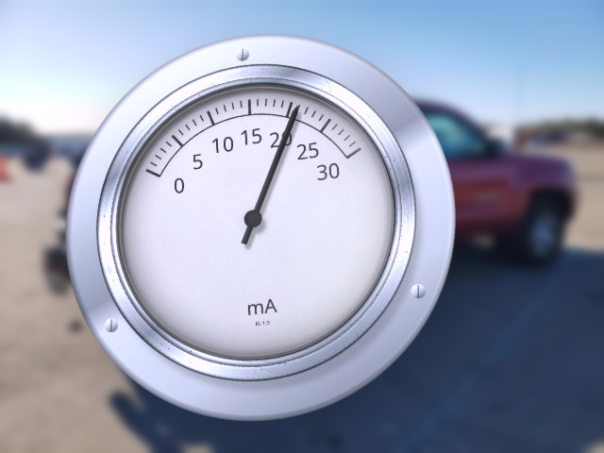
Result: {"value": 21, "unit": "mA"}
